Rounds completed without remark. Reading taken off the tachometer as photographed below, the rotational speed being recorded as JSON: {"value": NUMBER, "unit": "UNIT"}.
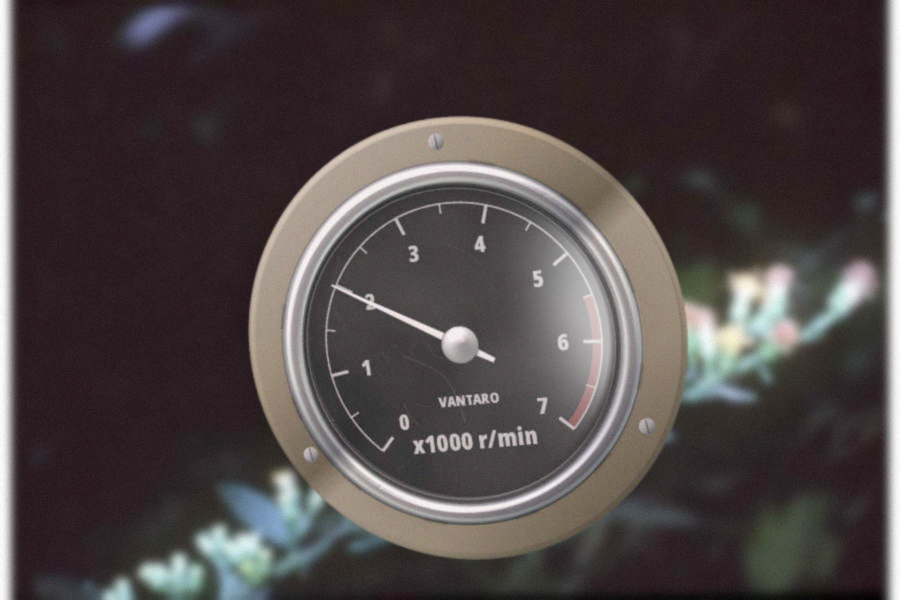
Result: {"value": 2000, "unit": "rpm"}
